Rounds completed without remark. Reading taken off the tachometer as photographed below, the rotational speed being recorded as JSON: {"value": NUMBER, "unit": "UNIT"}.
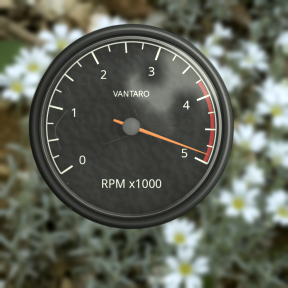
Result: {"value": 4875, "unit": "rpm"}
